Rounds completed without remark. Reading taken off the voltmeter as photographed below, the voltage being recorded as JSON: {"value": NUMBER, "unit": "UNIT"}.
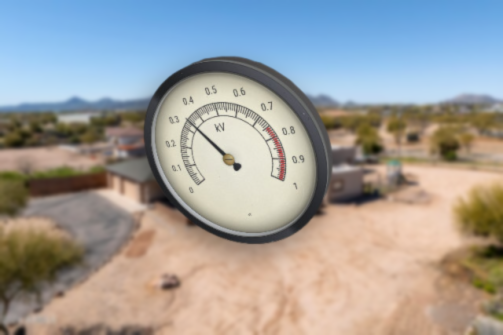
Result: {"value": 0.35, "unit": "kV"}
